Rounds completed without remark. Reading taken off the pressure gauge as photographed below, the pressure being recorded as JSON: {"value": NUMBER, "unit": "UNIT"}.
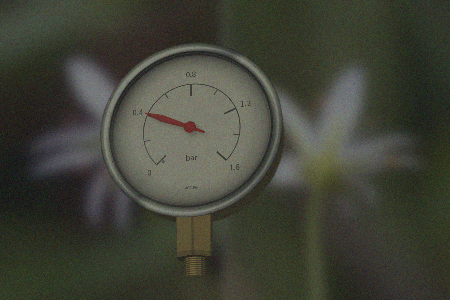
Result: {"value": 0.4, "unit": "bar"}
